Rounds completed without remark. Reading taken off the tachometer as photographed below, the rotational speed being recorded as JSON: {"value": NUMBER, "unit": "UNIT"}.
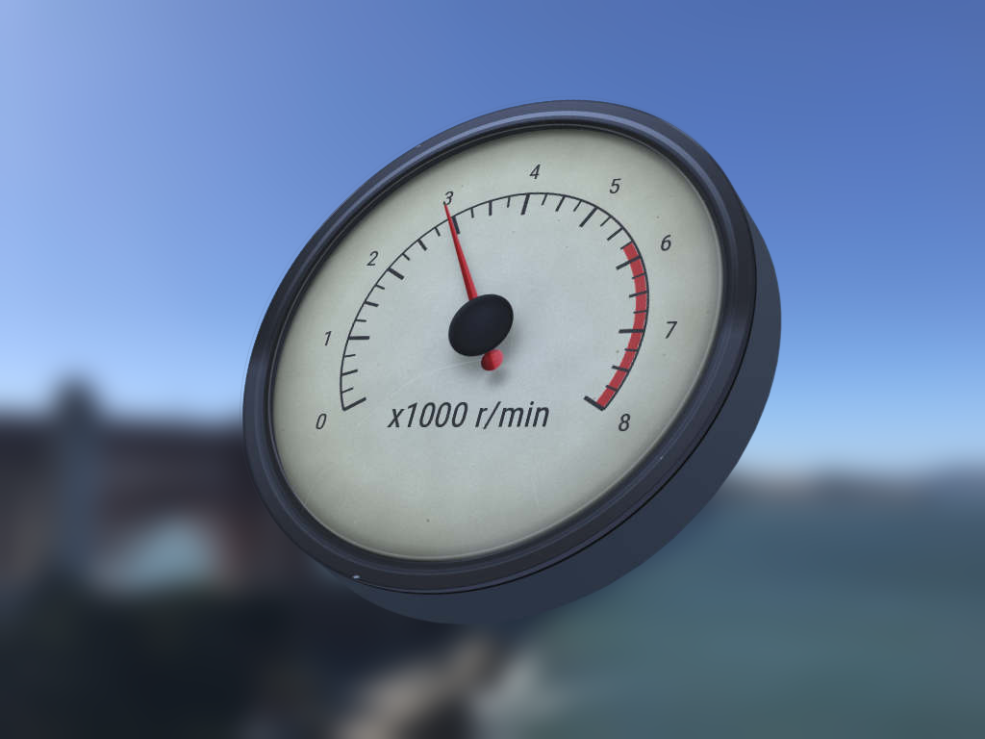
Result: {"value": 3000, "unit": "rpm"}
